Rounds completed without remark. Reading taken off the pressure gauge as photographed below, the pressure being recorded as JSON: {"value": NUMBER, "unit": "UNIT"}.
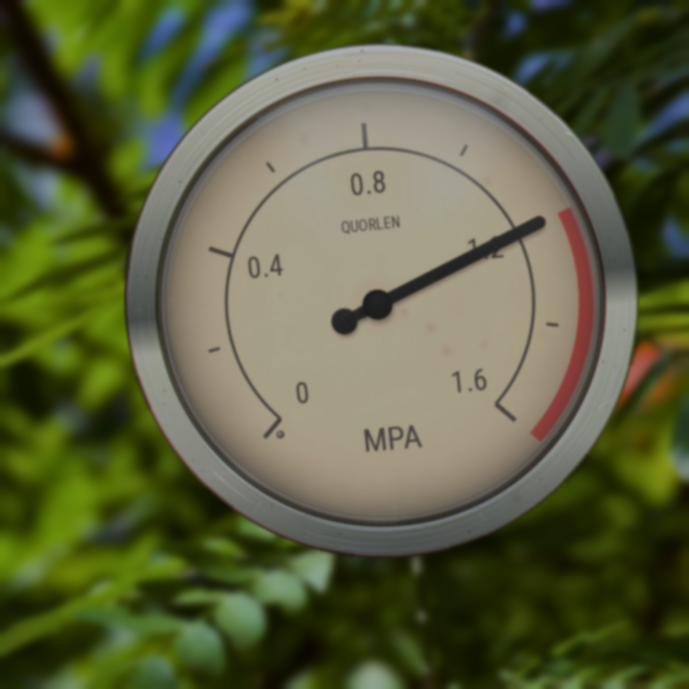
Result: {"value": 1.2, "unit": "MPa"}
